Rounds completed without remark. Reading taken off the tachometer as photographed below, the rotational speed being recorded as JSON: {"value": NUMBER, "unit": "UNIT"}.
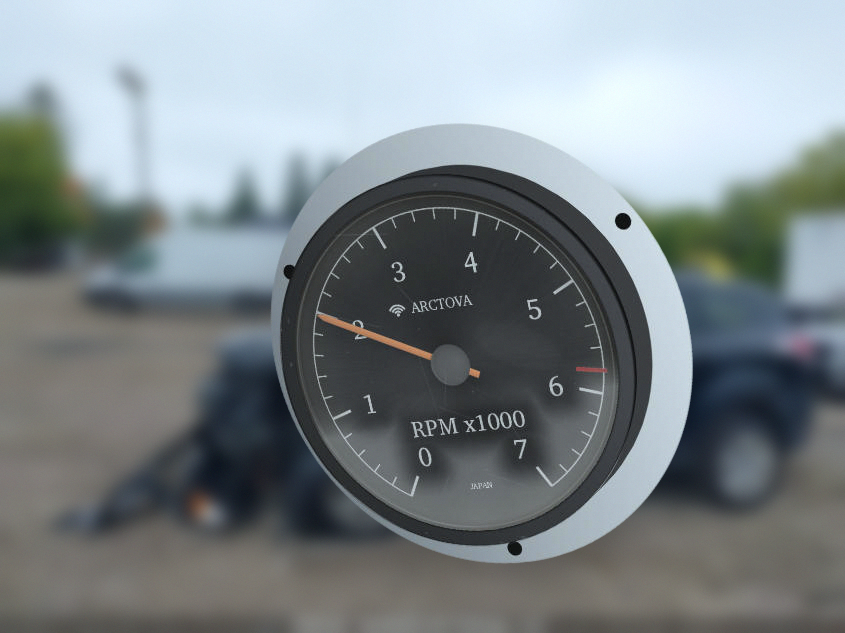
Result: {"value": 2000, "unit": "rpm"}
